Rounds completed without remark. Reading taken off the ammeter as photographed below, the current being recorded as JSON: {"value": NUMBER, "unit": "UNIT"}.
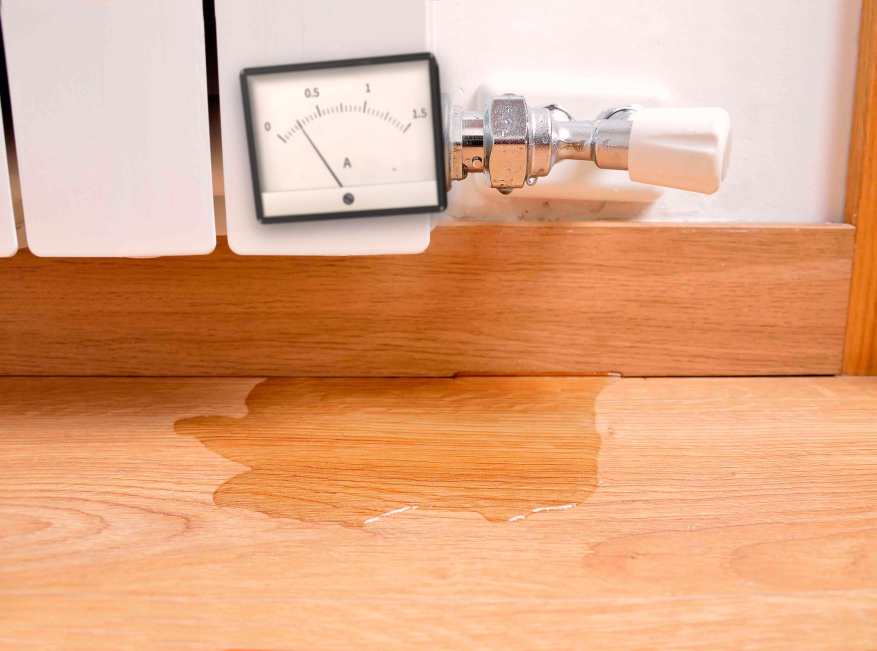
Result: {"value": 0.25, "unit": "A"}
